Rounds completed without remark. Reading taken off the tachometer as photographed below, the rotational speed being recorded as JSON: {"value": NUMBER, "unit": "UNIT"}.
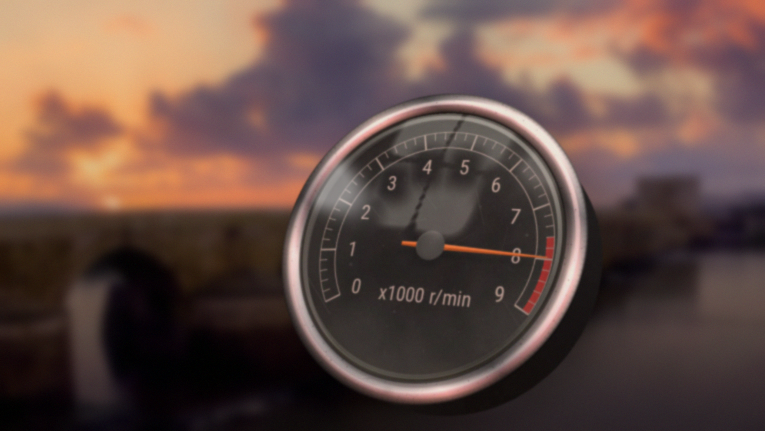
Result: {"value": 8000, "unit": "rpm"}
